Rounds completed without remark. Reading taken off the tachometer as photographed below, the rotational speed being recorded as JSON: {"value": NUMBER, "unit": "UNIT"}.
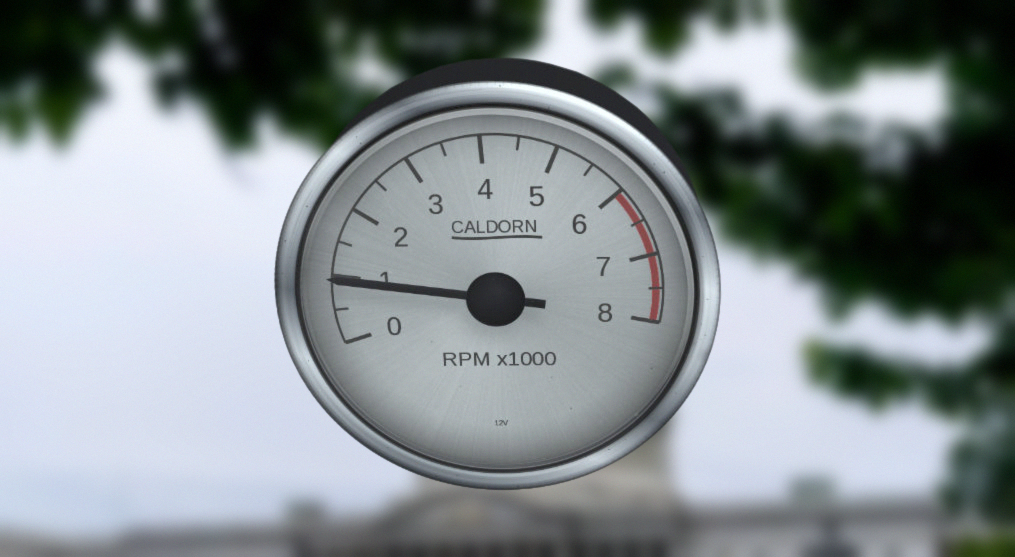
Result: {"value": 1000, "unit": "rpm"}
